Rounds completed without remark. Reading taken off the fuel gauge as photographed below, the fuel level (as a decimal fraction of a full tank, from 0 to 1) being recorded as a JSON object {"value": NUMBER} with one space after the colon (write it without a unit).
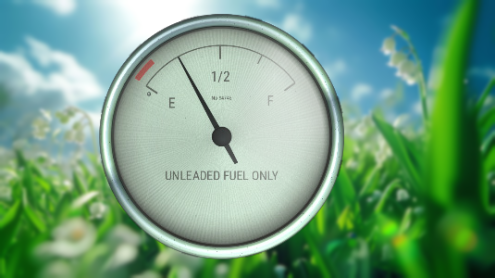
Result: {"value": 0.25}
